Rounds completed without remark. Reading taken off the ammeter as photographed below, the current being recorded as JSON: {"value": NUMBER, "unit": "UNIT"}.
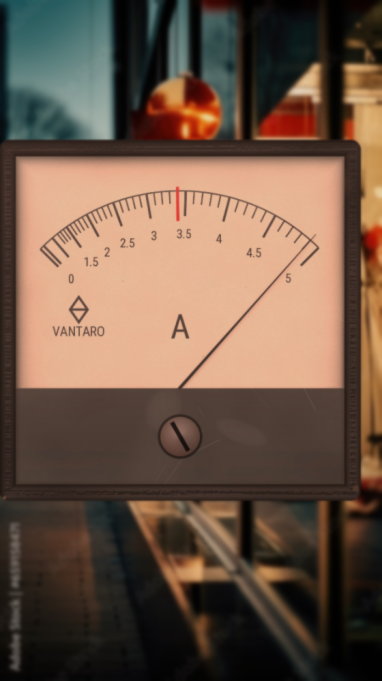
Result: {"value": 4.9, "unit": "A"}
